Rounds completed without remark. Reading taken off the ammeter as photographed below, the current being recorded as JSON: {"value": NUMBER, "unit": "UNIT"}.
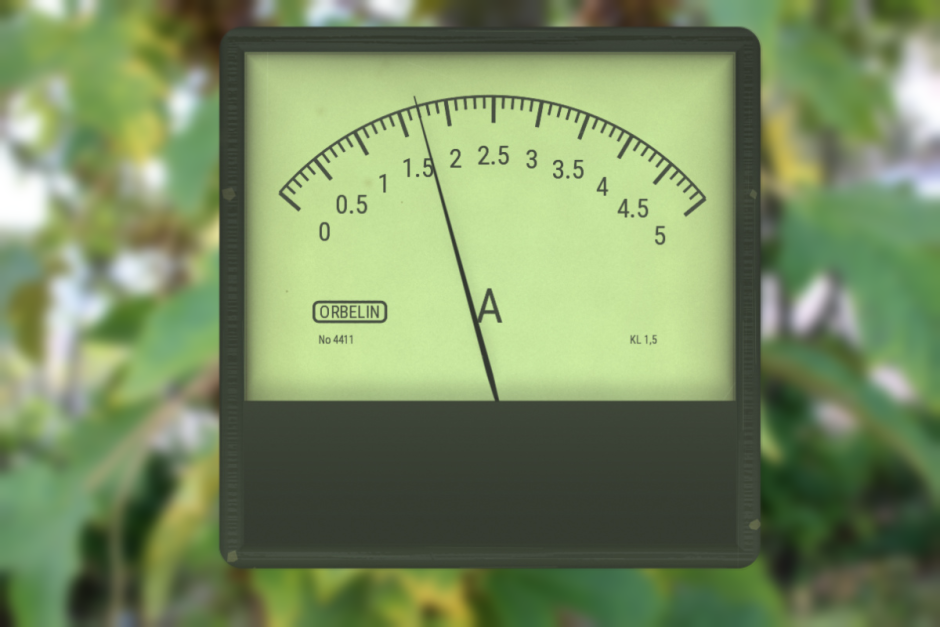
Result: {"value": 1.7, "unit": "A"}
